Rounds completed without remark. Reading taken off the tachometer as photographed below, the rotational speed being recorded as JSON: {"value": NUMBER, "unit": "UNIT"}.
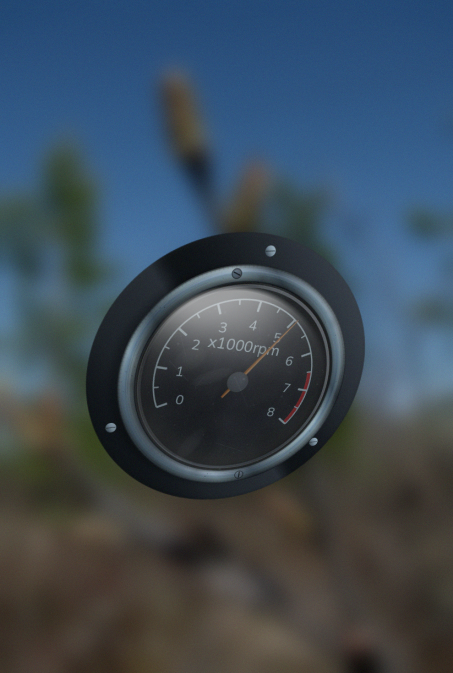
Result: {"value": 5000, "unit": "rpm"}
